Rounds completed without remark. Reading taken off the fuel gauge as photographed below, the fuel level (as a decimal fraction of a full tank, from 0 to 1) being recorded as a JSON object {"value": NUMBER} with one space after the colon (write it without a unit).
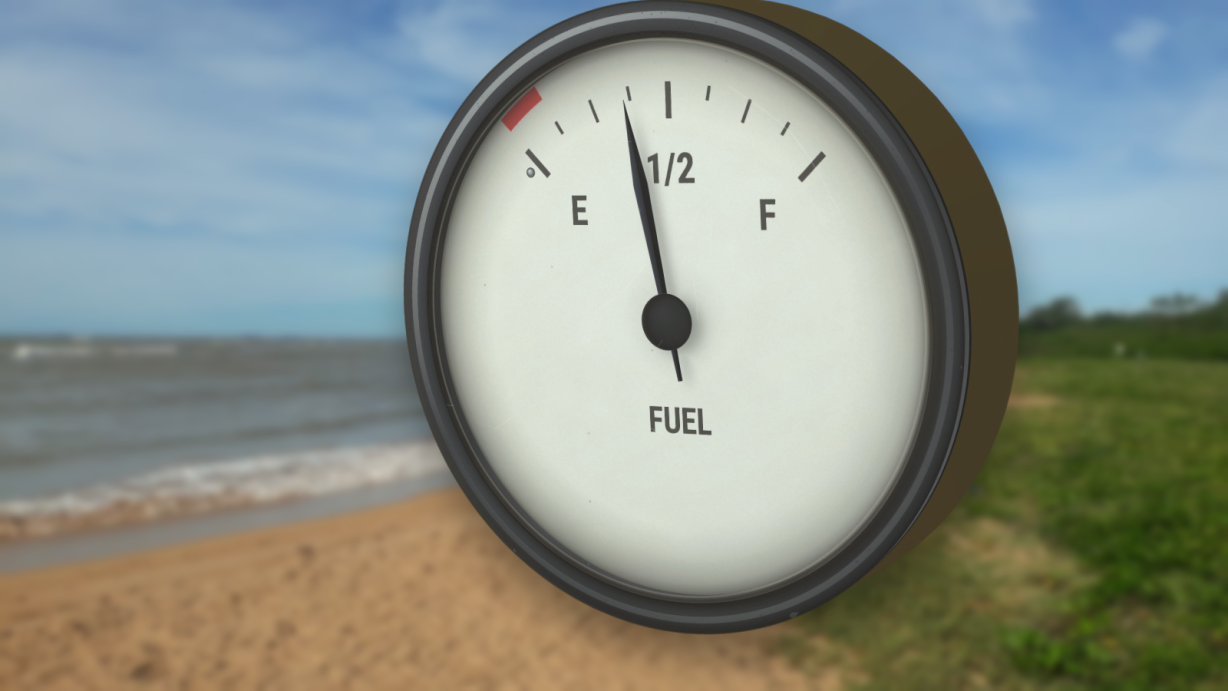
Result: {"value": 0.375}
